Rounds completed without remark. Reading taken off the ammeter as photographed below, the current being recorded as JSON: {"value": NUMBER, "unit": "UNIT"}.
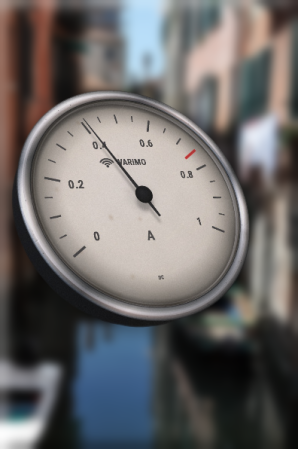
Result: {"value": 0.4, "unit": "A"}
